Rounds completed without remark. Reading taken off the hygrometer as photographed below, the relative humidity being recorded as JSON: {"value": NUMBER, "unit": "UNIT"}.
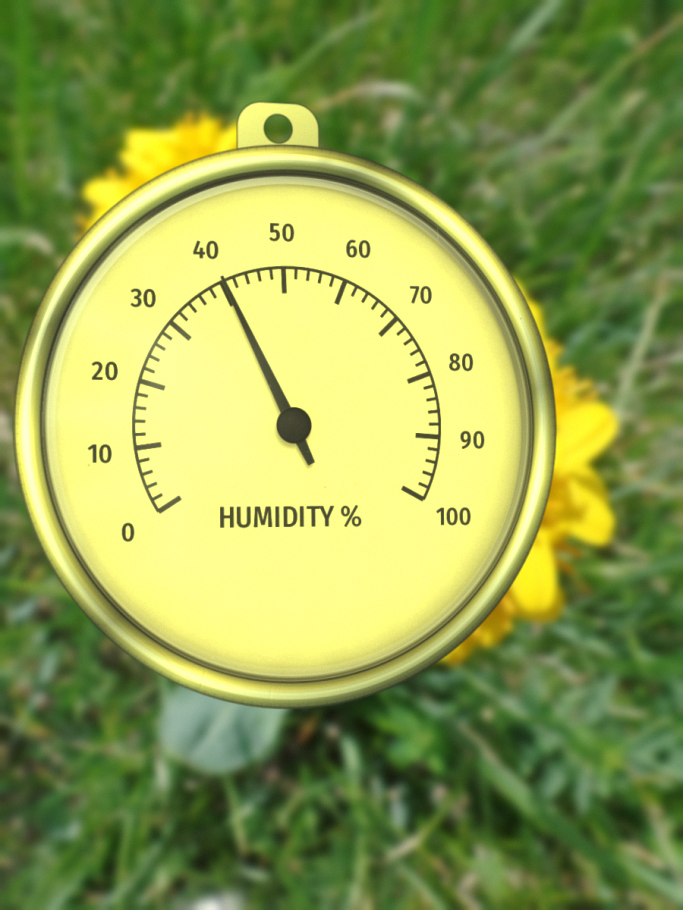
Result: {"value": 40, "unit": "%"}
